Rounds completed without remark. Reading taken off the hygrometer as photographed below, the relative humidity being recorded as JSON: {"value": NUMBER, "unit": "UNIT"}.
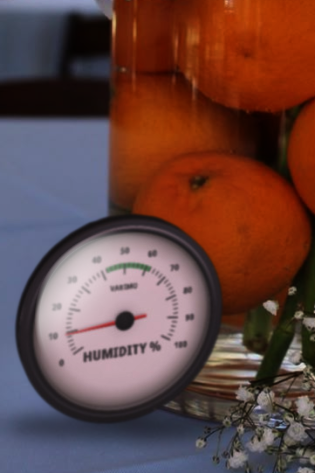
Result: {"value": 10, "unit": "%"}
